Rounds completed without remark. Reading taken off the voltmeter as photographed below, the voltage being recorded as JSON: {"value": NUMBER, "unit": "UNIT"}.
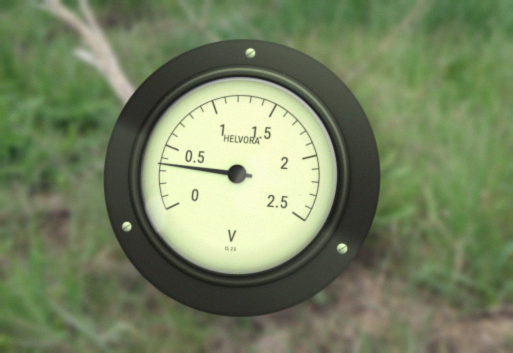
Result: {"value": 0.35, "unit": "V"}
